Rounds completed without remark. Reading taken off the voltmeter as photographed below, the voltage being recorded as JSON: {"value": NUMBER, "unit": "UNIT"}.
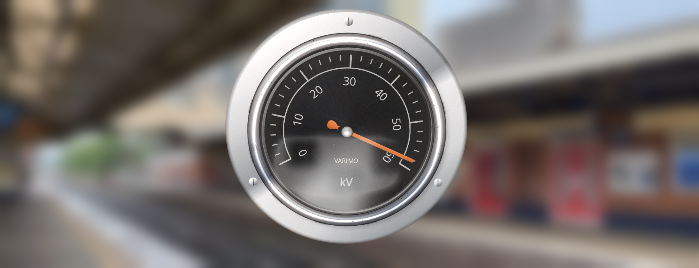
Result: {"value": 58, "unit": "kV"}
